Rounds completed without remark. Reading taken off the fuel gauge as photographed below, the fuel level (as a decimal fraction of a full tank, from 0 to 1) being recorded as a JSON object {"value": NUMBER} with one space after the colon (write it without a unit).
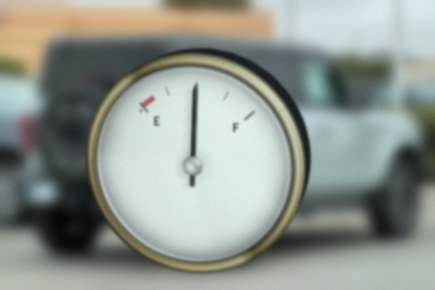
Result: {"value": 0.5}
